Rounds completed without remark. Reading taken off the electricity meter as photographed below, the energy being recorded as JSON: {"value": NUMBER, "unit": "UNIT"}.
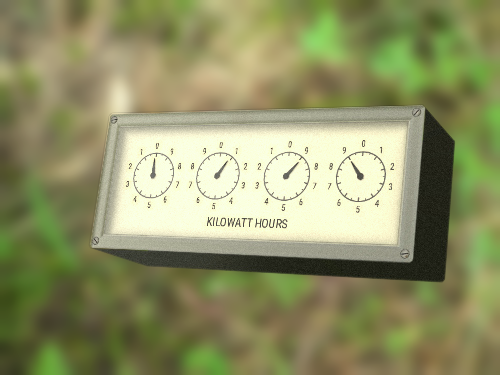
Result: {"value": 89, "unit": "kWh"}
